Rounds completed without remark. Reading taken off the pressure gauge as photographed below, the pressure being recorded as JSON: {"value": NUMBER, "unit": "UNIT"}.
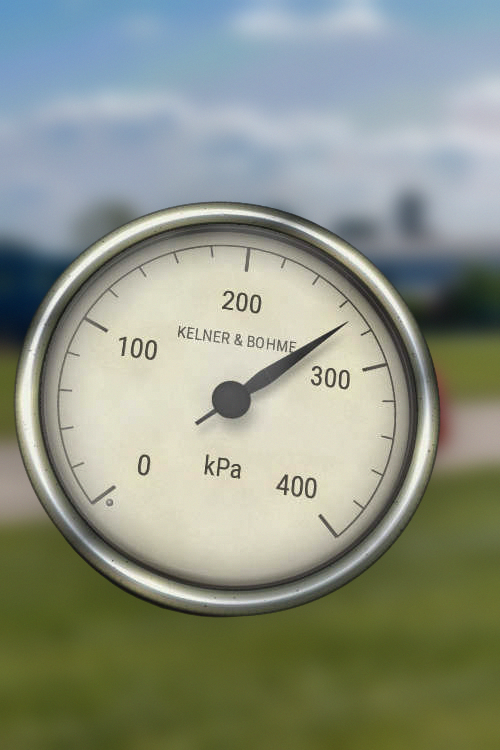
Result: {"value": 270, "unit": "kPa"}
